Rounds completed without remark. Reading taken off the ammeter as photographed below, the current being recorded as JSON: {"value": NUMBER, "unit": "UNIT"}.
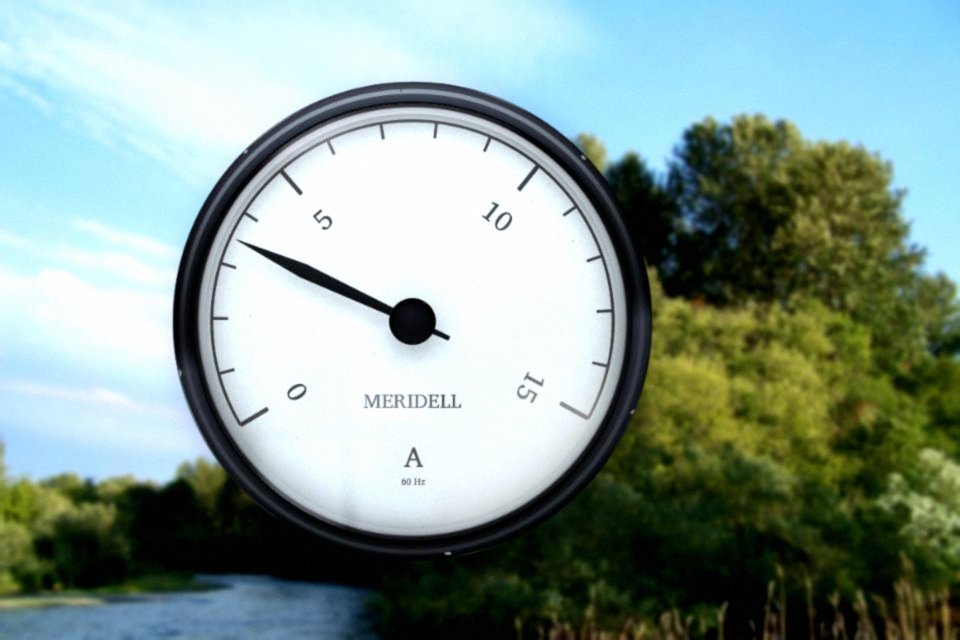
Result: {"value": 3.5, "unit": "A"}
